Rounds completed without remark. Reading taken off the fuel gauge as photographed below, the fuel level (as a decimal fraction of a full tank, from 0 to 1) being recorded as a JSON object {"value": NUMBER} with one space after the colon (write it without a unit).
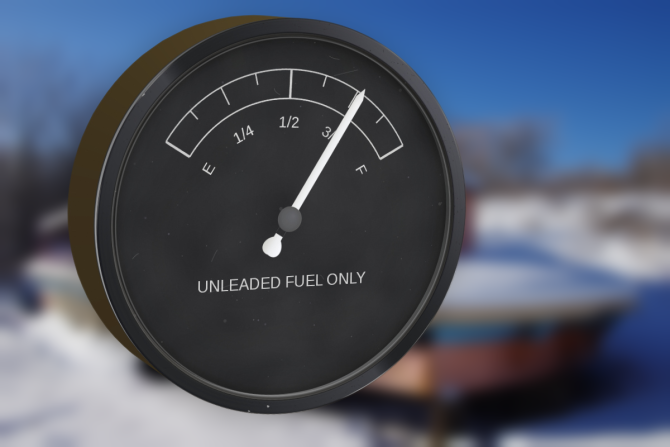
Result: {"value": 0.75}
